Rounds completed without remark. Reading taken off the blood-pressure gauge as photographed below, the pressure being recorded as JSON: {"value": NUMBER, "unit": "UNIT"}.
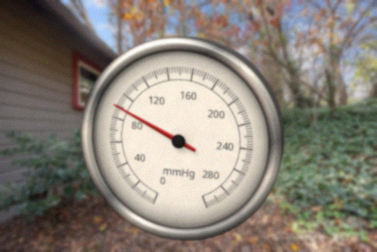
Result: {"value": 90, "unit": "mmHg"}
